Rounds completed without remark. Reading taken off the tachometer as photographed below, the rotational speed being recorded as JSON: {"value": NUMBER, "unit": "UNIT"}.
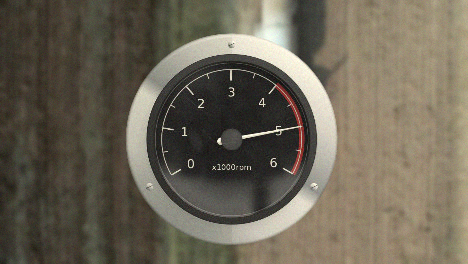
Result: {"value": 5000, "unit": "rpm"}
